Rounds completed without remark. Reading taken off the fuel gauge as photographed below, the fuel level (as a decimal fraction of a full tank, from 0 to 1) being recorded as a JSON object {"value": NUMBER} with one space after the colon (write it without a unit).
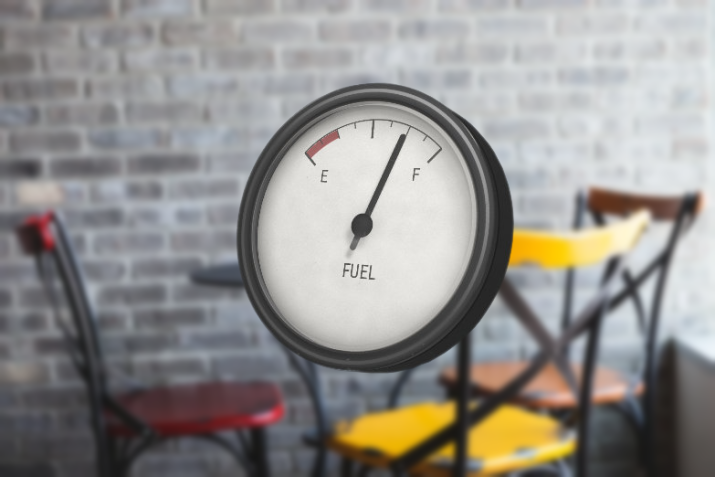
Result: {"value": 0.75}
